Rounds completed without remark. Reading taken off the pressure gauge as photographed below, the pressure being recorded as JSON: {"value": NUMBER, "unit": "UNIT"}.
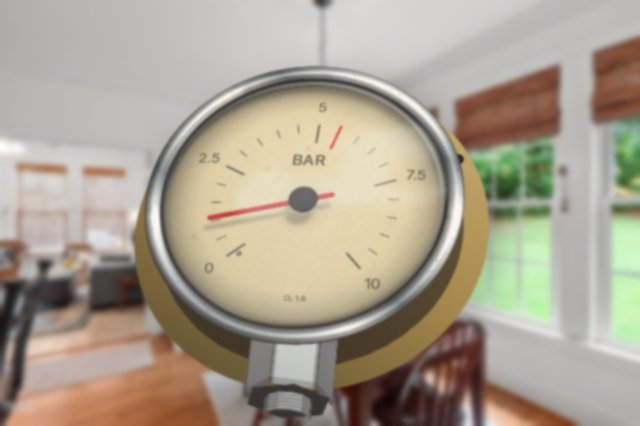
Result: {"value": 1, "unit": "bar"}
